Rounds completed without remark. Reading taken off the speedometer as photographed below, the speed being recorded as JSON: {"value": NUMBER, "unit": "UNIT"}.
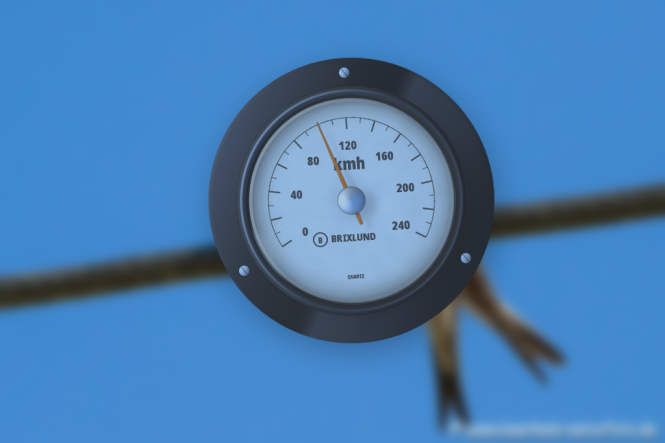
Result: {"value": 100, "unit": "km/h"}
